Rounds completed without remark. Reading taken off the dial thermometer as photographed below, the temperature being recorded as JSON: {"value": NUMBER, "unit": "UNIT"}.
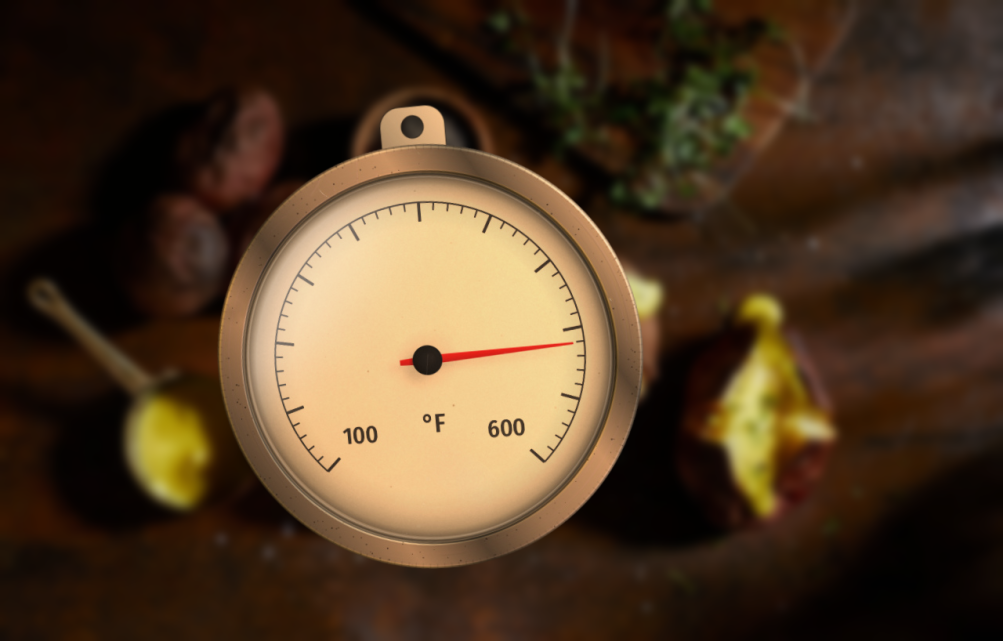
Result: {"value": 510, "unit": "°F"}
